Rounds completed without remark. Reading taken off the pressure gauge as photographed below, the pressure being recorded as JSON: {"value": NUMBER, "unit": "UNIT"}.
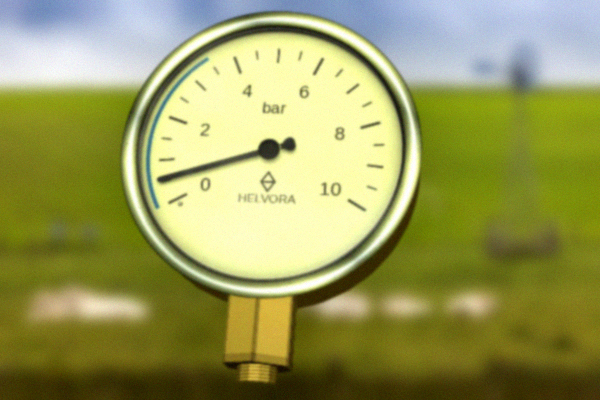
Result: {"value": 0.5, "unit": "bar"}
